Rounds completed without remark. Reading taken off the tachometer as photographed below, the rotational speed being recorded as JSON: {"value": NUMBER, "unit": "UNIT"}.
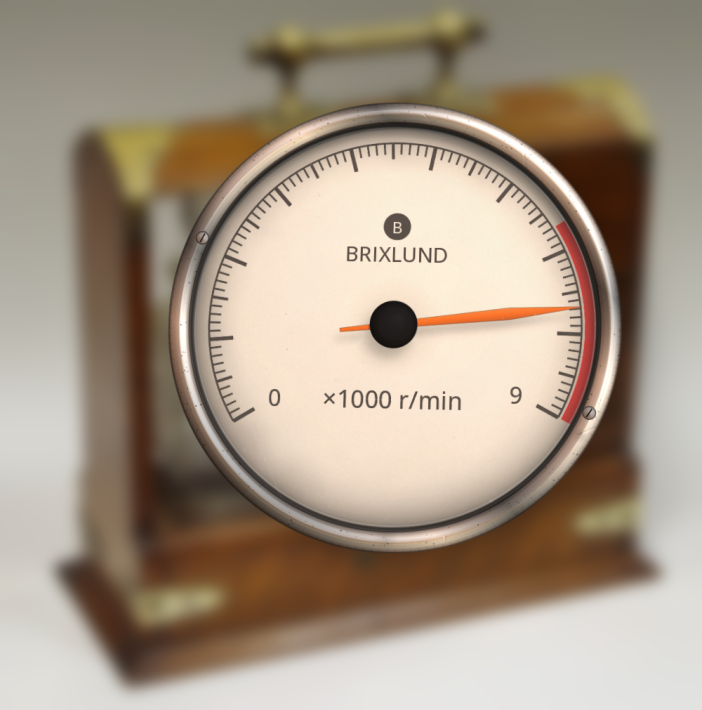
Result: {"value": 7700, "unit": "rpm"}
